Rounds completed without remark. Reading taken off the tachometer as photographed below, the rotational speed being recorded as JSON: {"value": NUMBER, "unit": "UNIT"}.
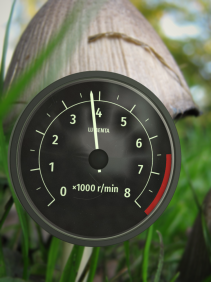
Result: {"value": 3750, "unit": "rpm"}
